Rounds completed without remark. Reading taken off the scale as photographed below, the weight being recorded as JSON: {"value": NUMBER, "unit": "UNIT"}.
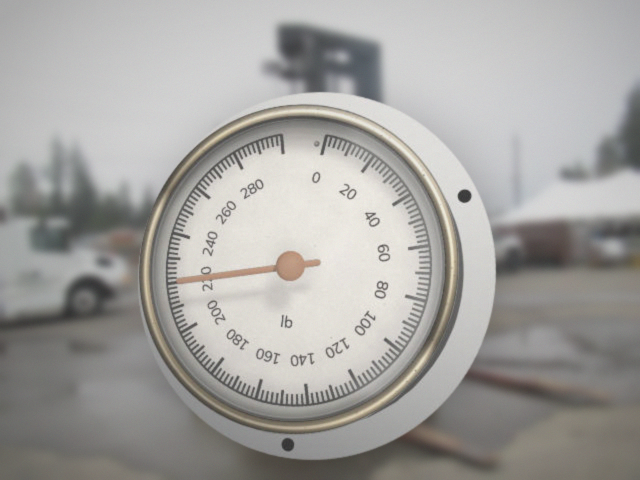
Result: {"value": 220, "unit": "lb"}
